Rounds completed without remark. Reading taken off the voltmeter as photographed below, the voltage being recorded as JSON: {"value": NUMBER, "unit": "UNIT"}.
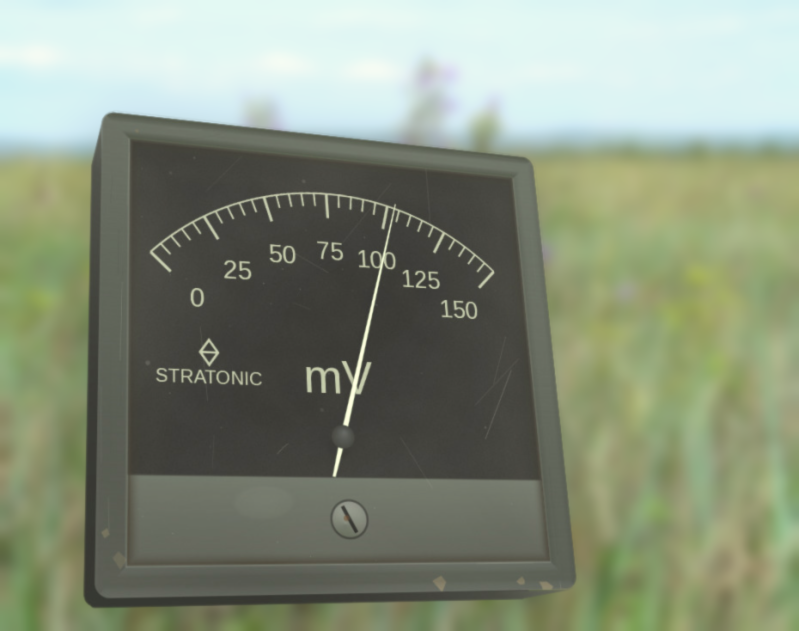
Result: {"value": 102.5, "unit": "mV"}
